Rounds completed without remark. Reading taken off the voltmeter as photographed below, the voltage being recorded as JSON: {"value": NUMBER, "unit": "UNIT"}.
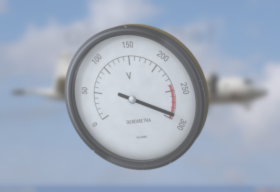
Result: {"value": 290, "unit": "V"}
